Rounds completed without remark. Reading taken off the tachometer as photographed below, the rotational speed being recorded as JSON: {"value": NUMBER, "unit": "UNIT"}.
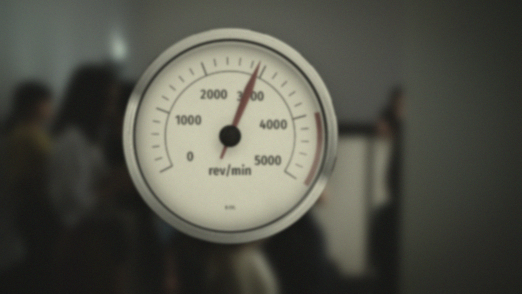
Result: {"value": 2900, "unit": "rpm"}
